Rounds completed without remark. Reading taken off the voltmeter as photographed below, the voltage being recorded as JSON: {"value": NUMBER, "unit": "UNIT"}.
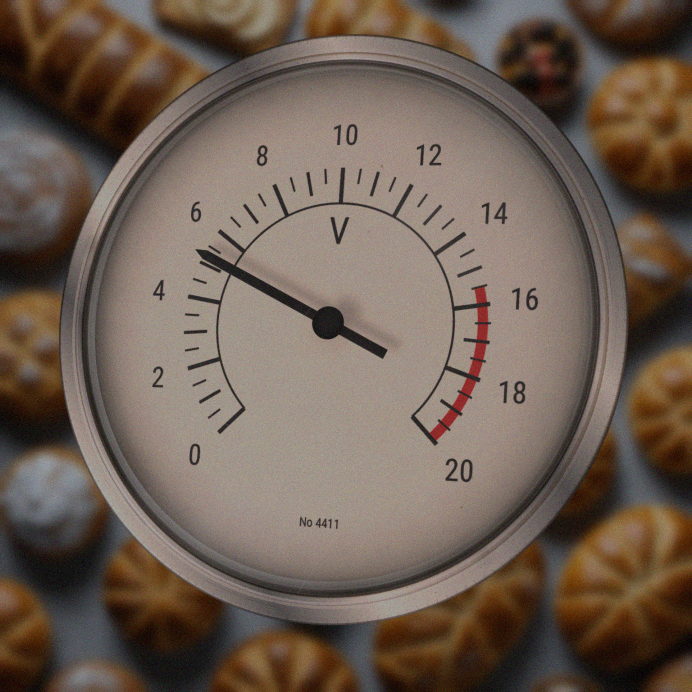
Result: {"value": 5.25, "unit": "V"}
